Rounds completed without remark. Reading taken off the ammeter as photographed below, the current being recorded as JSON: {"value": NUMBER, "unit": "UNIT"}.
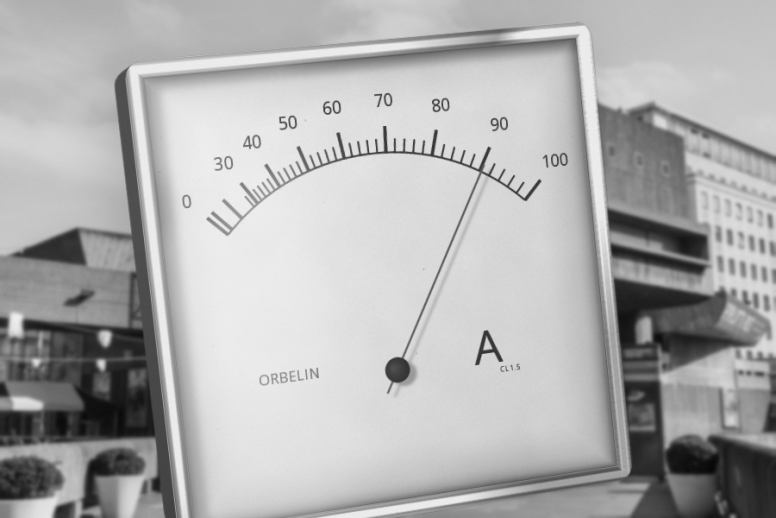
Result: {"value": 90, "unit": "A"}
